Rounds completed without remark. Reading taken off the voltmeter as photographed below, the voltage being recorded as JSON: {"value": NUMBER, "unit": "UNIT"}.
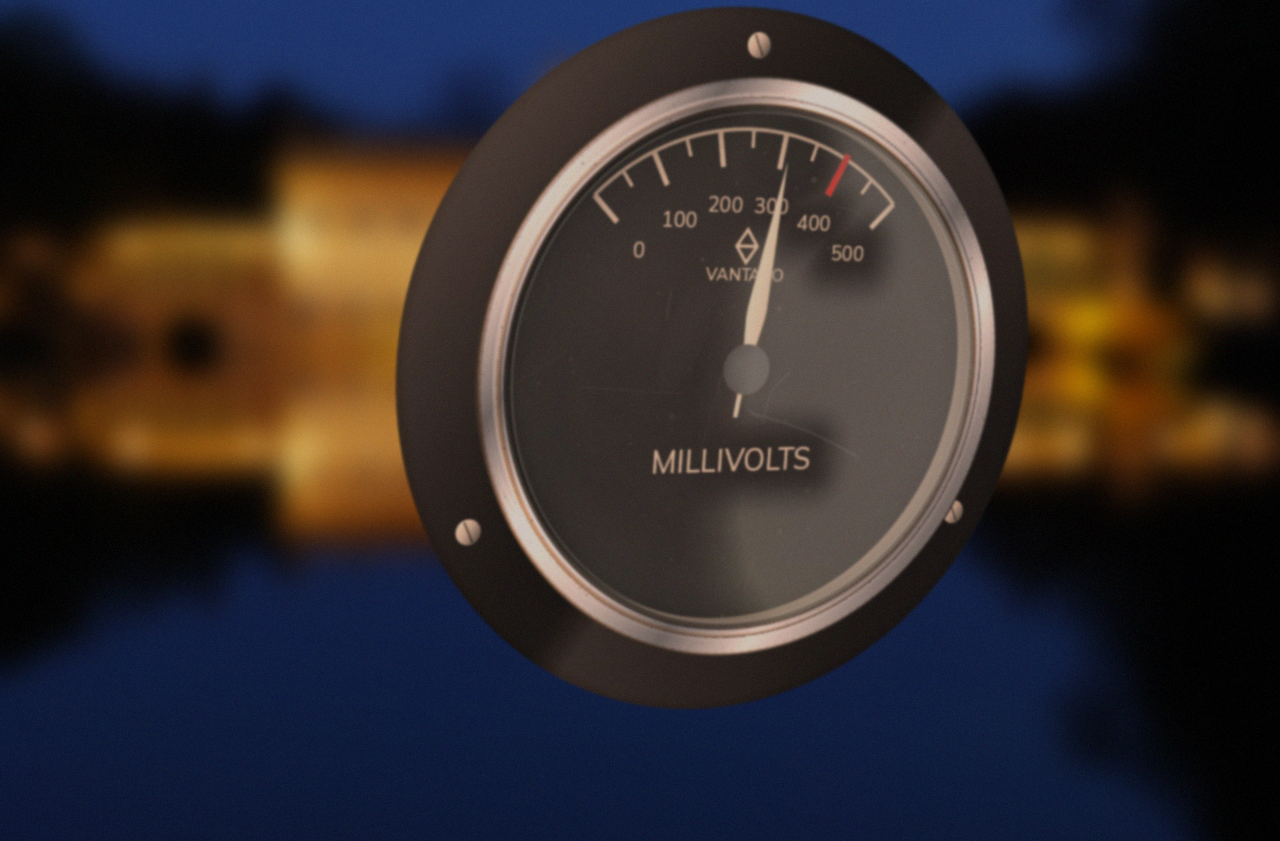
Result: {"value": 300, "unit": "mV"}
